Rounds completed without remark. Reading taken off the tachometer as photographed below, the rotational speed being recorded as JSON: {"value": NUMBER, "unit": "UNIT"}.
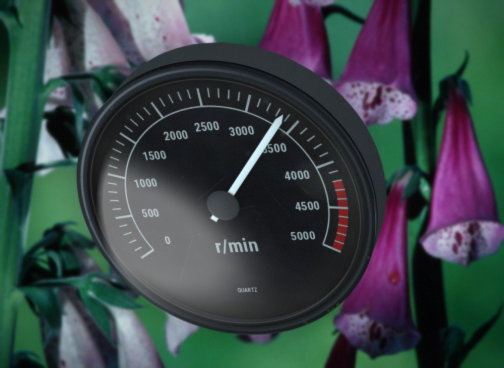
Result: {"value": 3350, "unit": "rpm"}
